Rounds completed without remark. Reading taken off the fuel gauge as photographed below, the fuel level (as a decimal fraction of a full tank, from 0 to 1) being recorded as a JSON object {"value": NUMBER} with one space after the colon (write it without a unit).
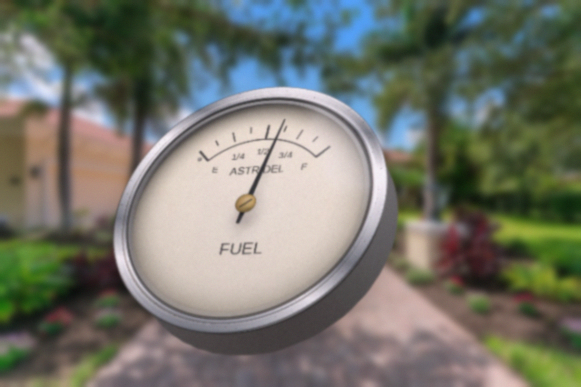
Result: {"value": 0.625}
